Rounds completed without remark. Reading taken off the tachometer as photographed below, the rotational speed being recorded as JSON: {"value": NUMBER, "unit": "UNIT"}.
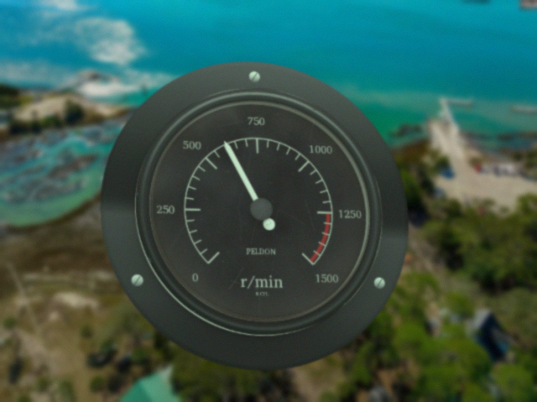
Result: {"value": 600, "unit": "rpm"}
